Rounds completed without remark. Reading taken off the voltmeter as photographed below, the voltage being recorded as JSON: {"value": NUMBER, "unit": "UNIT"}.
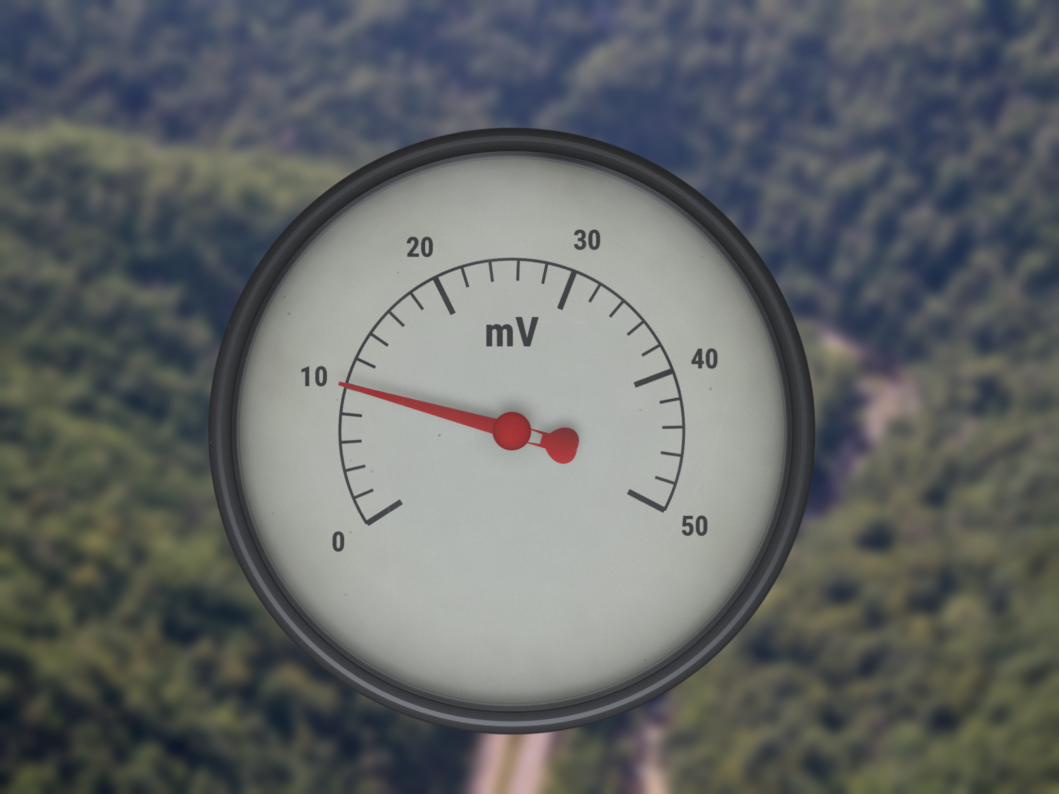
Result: {"value": 10, "unit": "mV"}
